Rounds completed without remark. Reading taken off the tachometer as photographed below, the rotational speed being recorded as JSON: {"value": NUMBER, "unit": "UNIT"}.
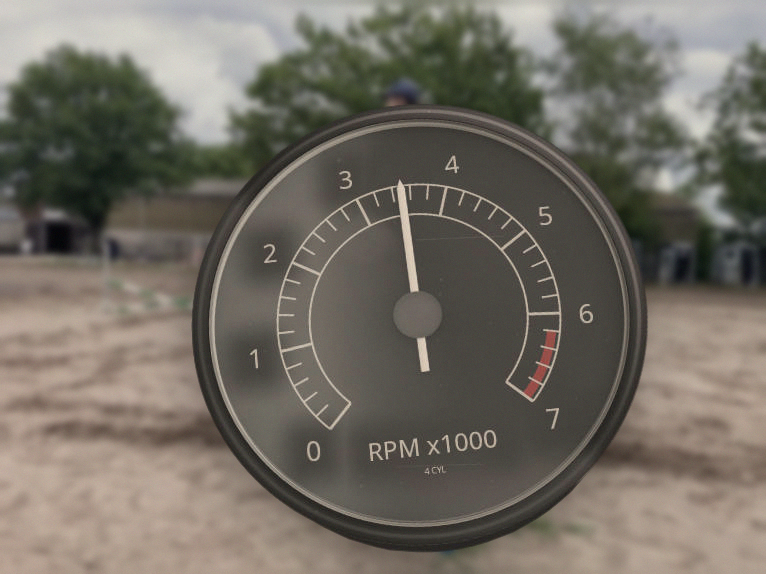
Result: {"value": 3500, "unit": "rpm"}
